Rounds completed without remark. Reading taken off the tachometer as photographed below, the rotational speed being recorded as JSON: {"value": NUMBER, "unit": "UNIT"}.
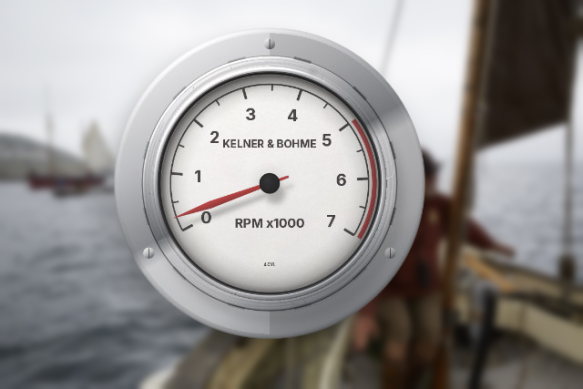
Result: {"value": 250, "unit": "rpm"}
